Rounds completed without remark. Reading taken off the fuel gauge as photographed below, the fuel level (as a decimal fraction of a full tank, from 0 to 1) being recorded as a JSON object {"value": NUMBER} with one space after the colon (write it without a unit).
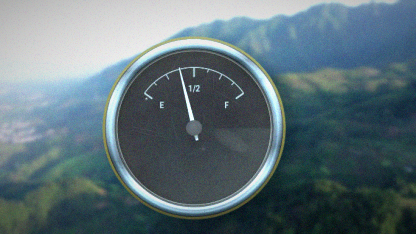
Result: {"value": 0.375}
